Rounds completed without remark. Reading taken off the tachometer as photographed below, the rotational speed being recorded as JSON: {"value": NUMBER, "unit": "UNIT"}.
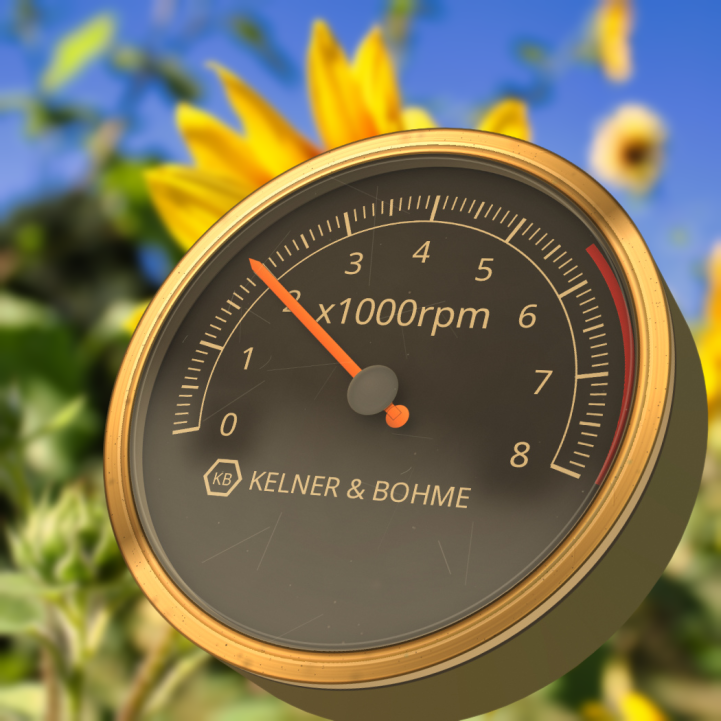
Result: {"value": 1950, "unit": "rpm"}
